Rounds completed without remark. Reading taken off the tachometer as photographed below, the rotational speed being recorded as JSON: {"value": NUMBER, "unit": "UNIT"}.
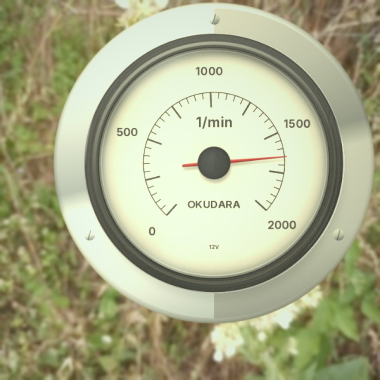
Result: {"value": 1650, "unit": "rpm"}
